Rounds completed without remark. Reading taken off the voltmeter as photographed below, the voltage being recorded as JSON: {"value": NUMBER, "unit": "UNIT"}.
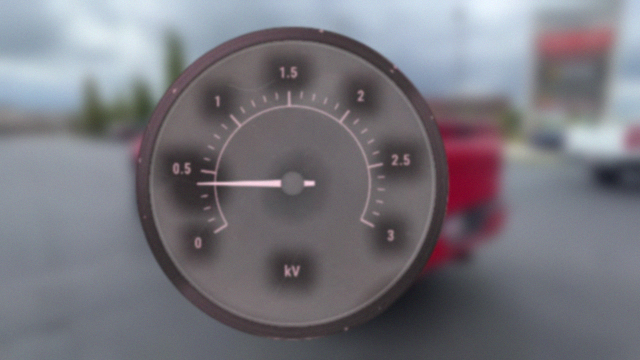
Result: {"value": 0.4, "unit": "kV"}
